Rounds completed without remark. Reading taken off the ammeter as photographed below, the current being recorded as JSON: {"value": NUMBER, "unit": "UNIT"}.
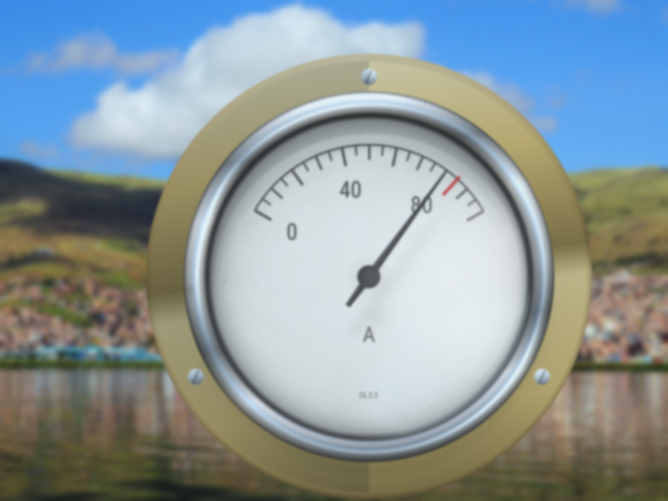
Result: {"value": 80, "unit": "A"}
